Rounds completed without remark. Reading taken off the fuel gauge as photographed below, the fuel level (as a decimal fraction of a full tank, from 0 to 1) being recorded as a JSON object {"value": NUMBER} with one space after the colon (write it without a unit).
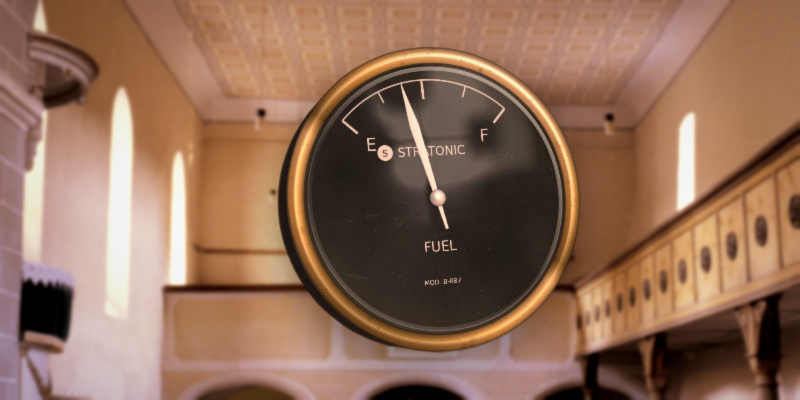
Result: {"value": 0.375}
